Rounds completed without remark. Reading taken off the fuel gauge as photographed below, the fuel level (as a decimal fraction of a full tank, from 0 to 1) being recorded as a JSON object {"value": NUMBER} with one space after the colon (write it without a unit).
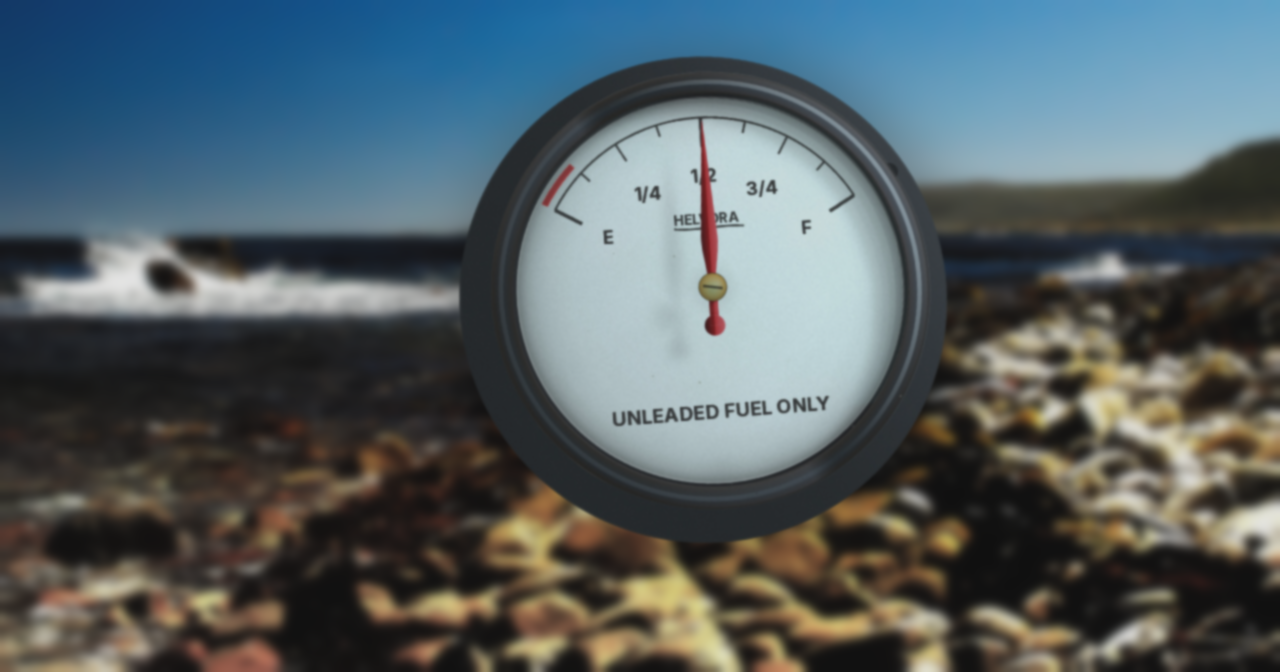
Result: {"value": 0.5}
